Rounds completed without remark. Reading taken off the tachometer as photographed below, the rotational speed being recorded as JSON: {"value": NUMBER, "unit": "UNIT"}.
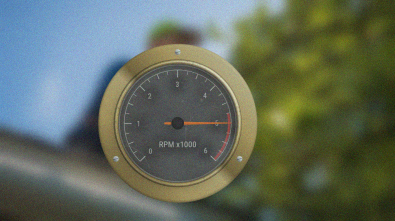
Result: {"value": 5000, "unit": "rpm"}
